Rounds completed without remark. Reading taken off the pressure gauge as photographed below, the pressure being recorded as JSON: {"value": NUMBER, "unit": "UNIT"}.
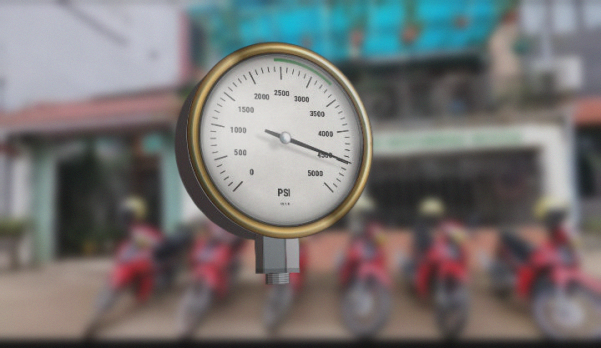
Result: {"value": 4500, "unit": "psi"}
